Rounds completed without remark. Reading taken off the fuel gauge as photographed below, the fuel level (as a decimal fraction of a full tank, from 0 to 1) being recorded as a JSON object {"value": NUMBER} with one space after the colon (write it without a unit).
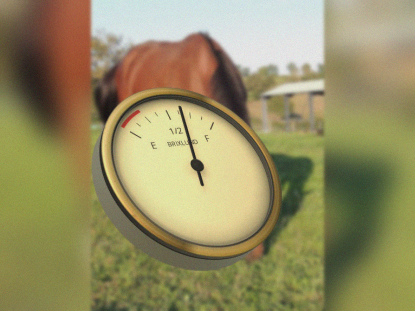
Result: {"value": 0.625}
